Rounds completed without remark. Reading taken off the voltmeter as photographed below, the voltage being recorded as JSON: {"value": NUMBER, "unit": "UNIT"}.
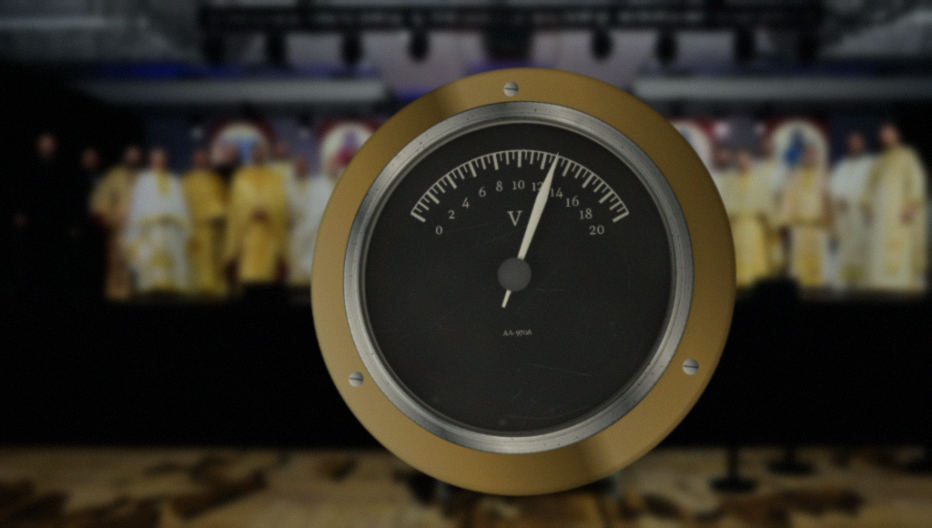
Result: {"value": 13, "unit": "V"}
